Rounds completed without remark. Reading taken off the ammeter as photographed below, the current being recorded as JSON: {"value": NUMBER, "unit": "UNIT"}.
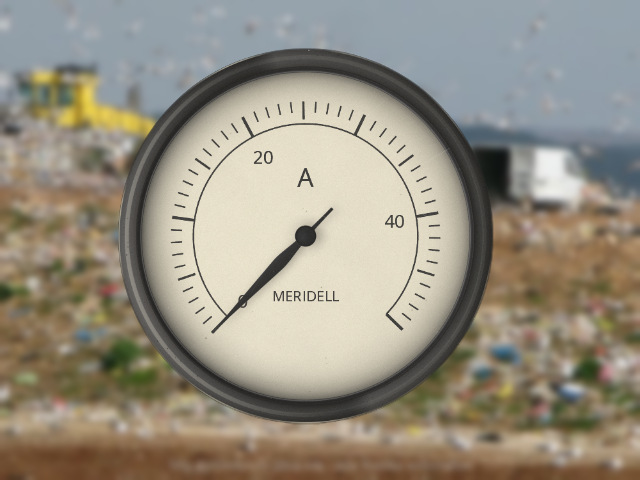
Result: {"value": 0, "unit": "A"}
